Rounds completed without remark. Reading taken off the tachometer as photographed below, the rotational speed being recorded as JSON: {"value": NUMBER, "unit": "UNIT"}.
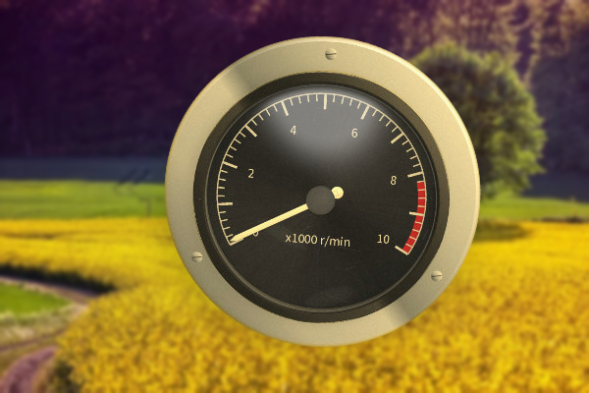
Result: {"value": 100, "unit": "rpm"}
